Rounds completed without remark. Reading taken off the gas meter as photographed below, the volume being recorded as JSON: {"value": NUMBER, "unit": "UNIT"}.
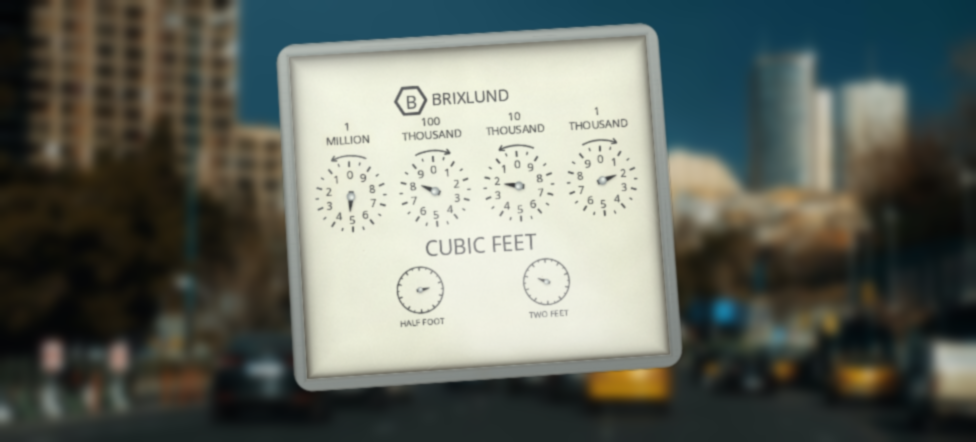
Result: {"value": 482200, "unit": "ft³"}
